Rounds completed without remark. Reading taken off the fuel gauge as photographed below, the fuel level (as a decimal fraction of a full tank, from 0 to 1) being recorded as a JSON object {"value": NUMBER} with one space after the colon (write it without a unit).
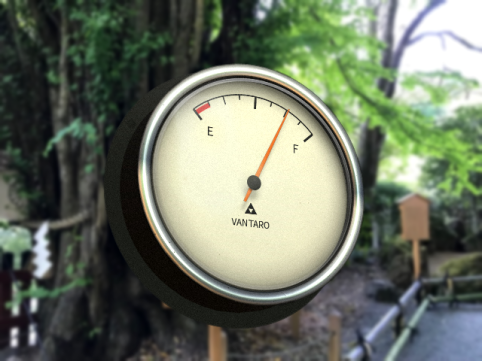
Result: {"value": 0.75}
